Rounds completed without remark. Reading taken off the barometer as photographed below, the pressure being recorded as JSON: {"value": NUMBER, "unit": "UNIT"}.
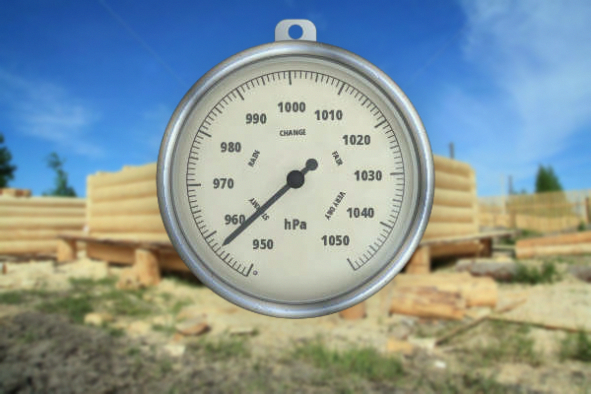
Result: {"value": 957, "unit": "hPa"}
